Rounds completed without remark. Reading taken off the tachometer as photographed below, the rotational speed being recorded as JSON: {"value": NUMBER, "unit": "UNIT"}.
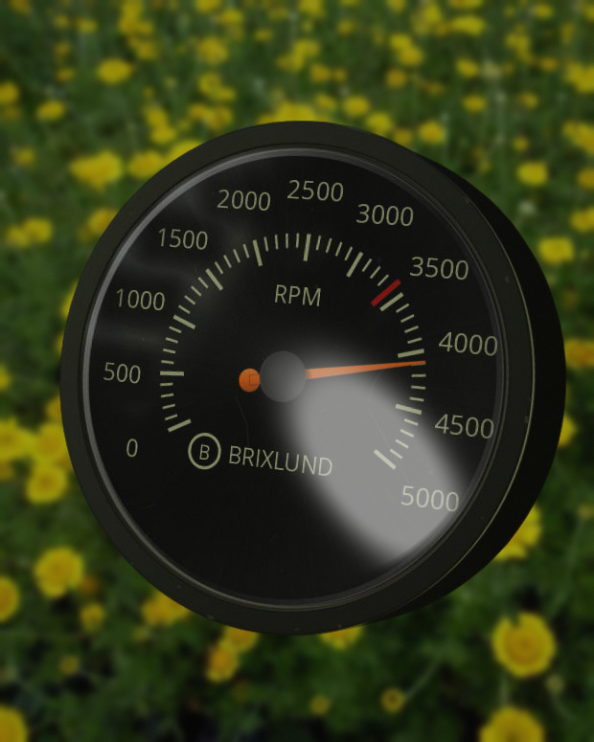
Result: {"value": 4100, "unit": "rpm"}
